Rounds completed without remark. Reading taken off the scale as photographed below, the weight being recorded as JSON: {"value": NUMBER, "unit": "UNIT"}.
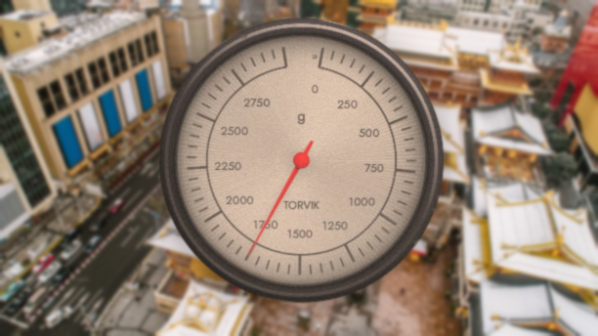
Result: {"value": 1750, "unit": "g"}
